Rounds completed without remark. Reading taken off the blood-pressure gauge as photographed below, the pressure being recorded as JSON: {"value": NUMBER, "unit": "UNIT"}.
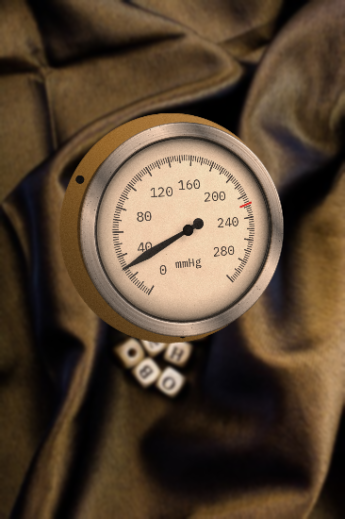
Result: {"value": 30, "unit": "mmHg"}
